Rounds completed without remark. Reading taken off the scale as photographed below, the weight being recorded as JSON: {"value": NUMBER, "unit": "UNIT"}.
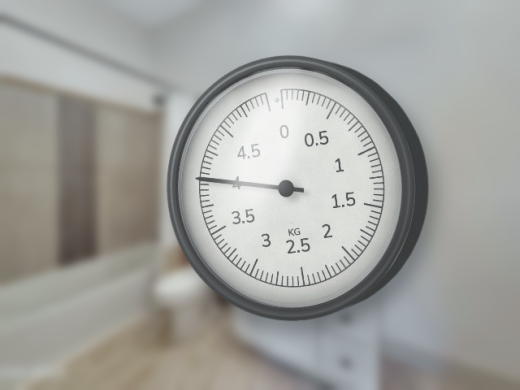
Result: {"value": 4, "unit": "kg"}
